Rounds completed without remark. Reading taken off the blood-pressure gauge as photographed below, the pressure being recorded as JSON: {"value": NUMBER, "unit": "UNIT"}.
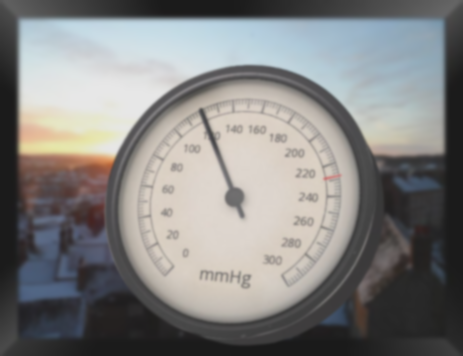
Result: {"value": 120, "unit": "mmHg"}
